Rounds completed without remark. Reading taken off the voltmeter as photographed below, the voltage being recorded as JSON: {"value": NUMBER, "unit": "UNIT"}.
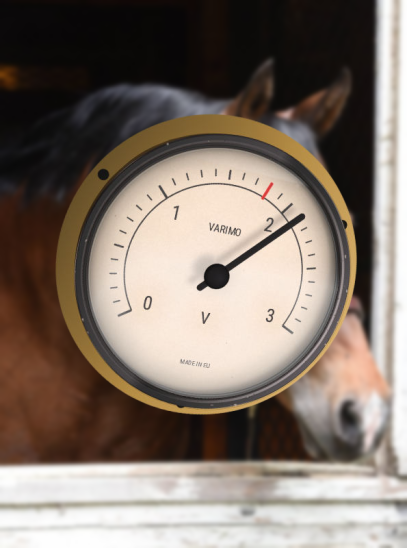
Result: {"value": 2.1, "unit": "V"}
